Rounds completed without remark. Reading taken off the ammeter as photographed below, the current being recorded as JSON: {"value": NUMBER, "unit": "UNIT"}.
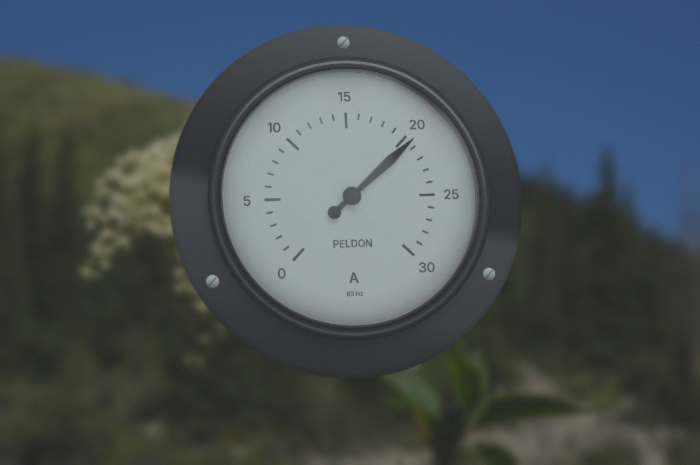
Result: {"value": 20.5, "unit": "A"}
